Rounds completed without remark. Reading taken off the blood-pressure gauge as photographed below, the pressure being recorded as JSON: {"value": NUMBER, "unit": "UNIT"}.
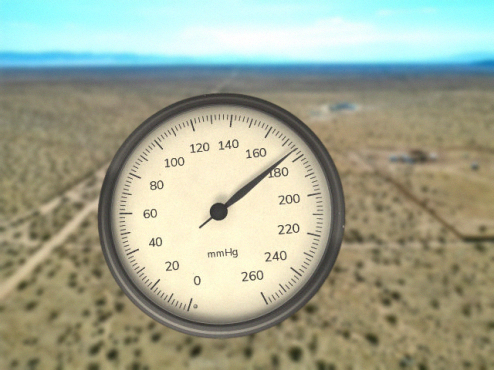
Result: {"value": 176, "unit": "mmHg"}
